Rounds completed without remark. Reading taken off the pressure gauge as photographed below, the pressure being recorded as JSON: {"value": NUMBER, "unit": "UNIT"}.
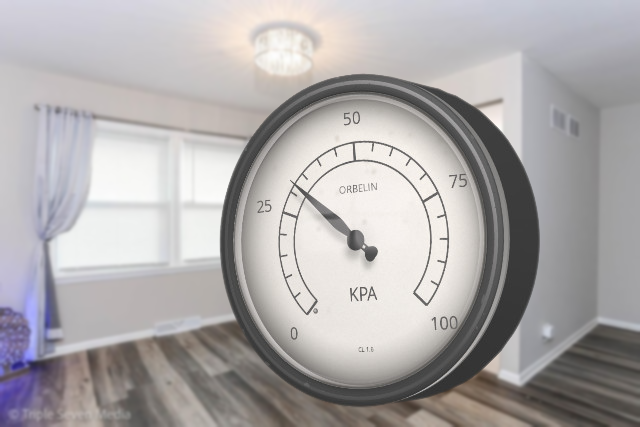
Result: {"value": 32.5, "unit": "kPa"}
